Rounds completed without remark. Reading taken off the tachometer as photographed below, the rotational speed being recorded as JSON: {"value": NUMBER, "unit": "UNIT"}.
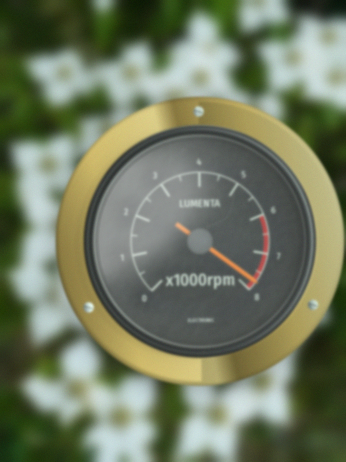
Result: {"value": 7750, "unit": "rpm"}
